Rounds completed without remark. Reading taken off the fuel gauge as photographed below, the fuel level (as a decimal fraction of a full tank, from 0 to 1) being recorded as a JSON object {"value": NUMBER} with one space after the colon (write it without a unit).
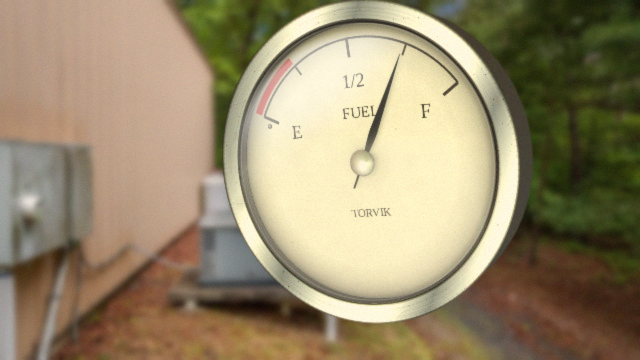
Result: {"value": 0.75}
